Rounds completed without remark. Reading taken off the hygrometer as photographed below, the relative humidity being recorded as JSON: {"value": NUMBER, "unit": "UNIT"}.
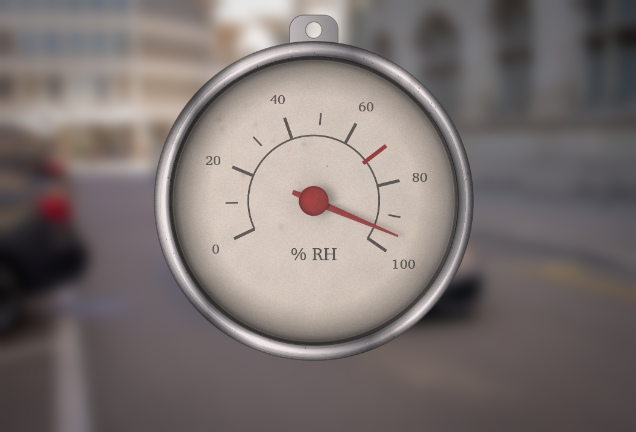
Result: {"value": 95, "unit": "%"}
